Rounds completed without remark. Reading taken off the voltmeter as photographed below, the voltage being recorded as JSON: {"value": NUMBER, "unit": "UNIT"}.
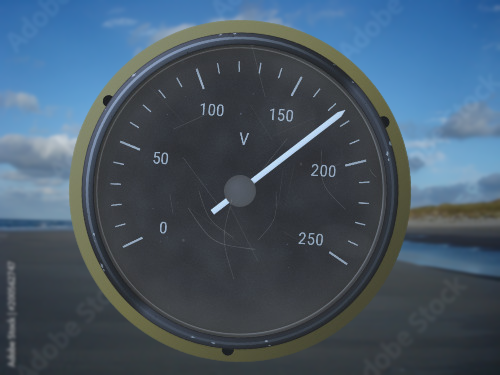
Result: {"value": 175, "unit": "V"}
